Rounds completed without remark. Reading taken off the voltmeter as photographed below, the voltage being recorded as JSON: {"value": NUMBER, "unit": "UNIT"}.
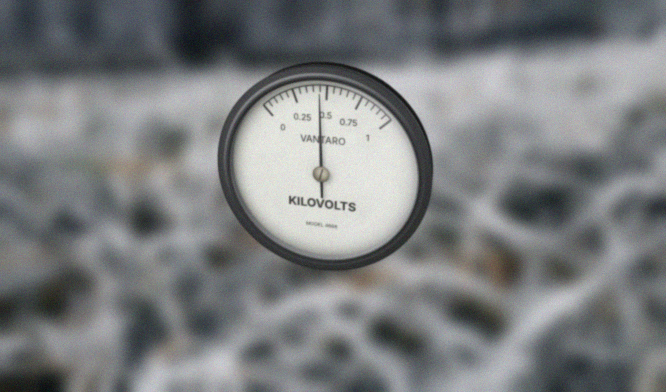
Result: {"value": 0.45, "unit": "kV"}
